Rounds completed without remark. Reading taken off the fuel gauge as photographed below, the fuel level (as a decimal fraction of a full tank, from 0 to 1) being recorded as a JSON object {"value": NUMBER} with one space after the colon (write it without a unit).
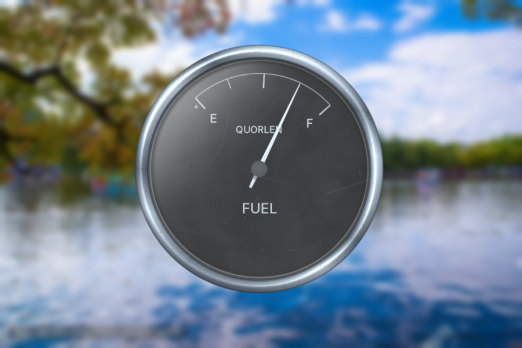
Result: {"value": 0.75}
